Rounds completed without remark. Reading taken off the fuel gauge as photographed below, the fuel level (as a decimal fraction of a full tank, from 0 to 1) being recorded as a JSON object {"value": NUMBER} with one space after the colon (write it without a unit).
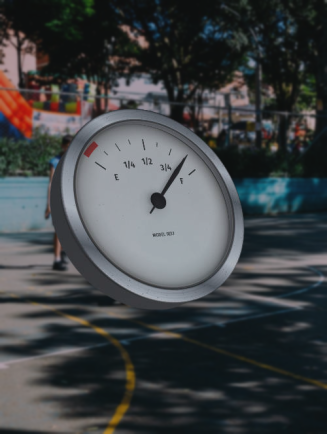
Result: {"value": 0.875}
